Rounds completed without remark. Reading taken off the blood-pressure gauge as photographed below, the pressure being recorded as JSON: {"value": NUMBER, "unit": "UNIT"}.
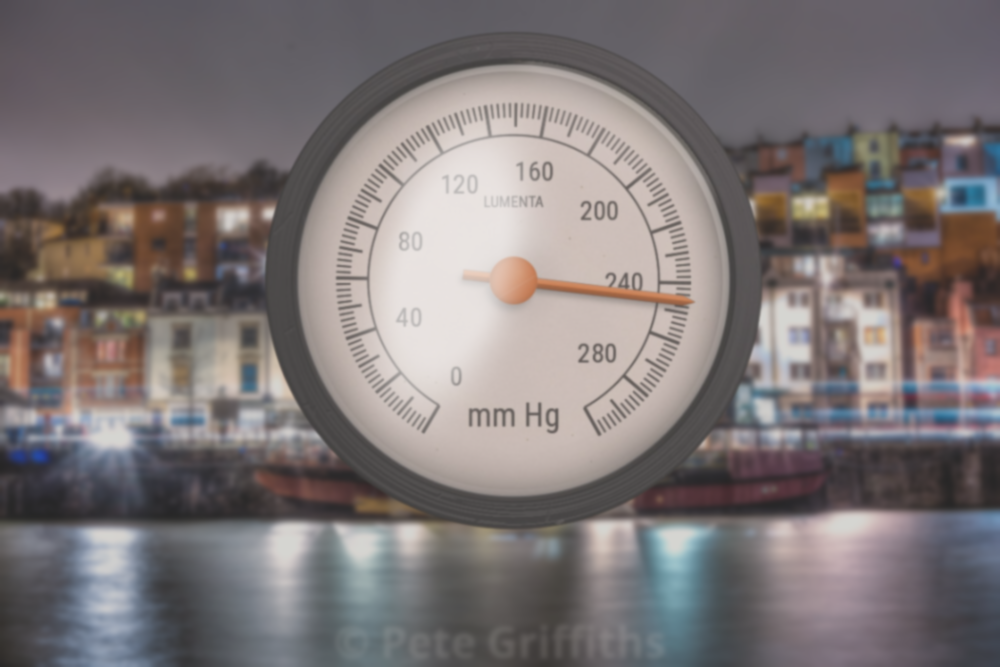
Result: {"value": 246, "unit": "mmHg"}
